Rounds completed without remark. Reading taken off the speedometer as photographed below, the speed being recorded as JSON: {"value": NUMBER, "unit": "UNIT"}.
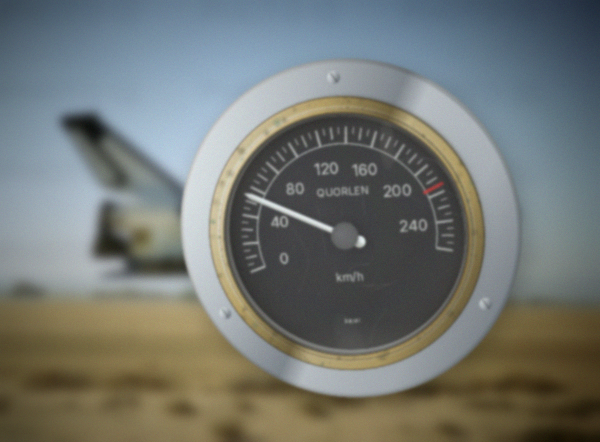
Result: {"value": 55, "unit": "km/h"}
